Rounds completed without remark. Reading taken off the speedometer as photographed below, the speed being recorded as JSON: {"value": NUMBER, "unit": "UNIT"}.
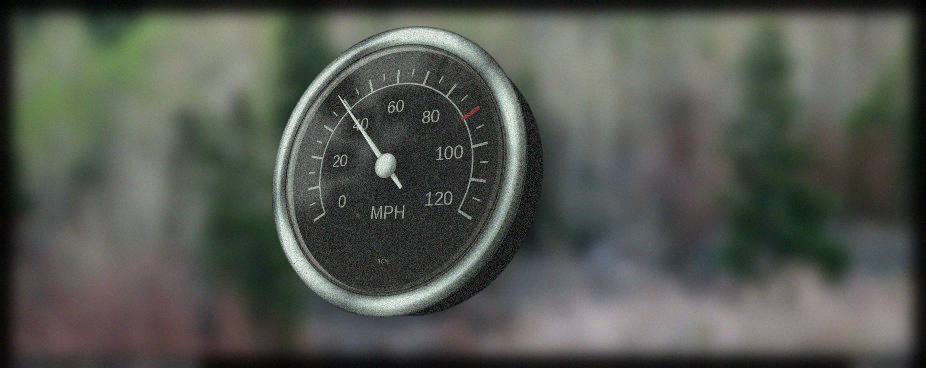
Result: {"value": 40, "unit": "mph"}
